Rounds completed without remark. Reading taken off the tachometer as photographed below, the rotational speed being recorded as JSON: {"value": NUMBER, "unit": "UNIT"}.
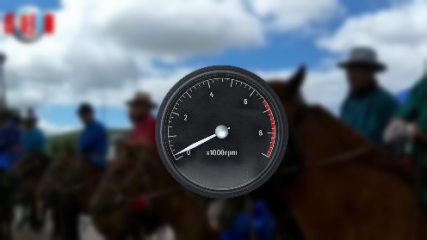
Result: {"value": 200, "unit": "rpm"}
